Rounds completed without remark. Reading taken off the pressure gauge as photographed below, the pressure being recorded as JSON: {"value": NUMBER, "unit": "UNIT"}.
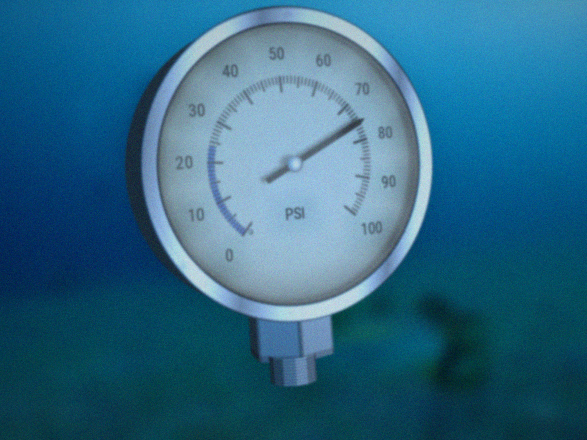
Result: {"value": 75, "unit": "psi"}
